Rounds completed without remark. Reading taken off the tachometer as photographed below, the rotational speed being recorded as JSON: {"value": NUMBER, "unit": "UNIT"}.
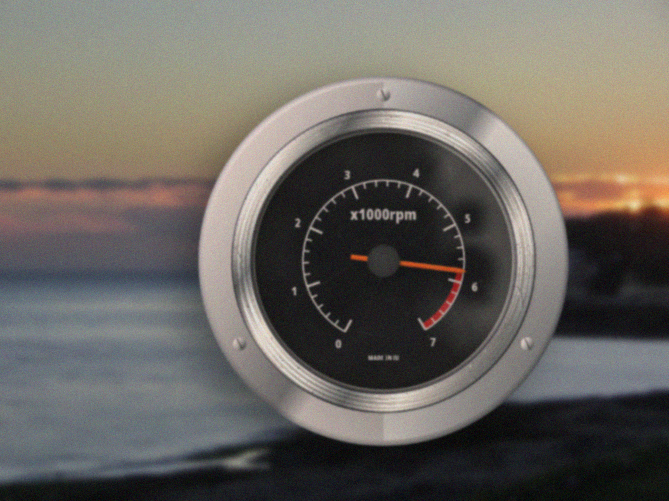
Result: {"value": 5800, "unit": "rpm"}
